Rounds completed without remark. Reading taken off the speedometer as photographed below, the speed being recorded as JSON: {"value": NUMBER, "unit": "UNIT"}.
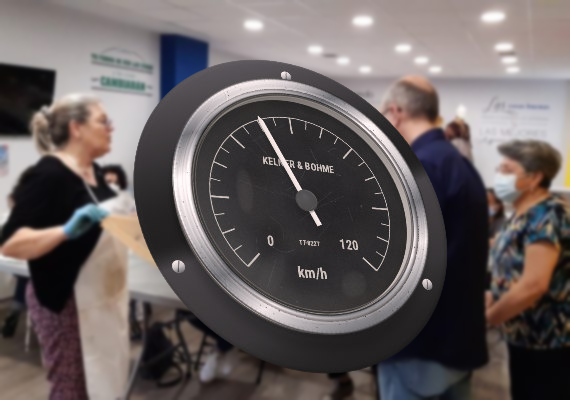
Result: {"value": 50, "unit": "km/h"}
